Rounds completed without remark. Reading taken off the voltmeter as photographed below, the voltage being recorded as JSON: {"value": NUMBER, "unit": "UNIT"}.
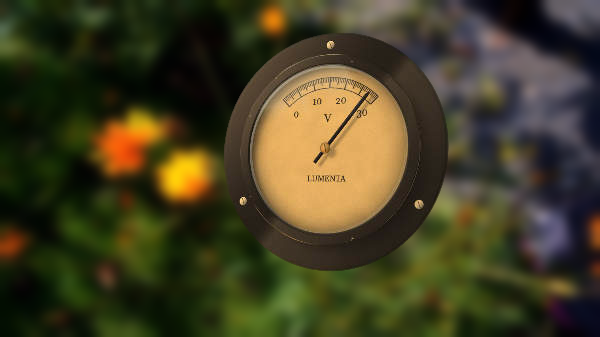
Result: {"value": 27.5, "unit": "V"}
